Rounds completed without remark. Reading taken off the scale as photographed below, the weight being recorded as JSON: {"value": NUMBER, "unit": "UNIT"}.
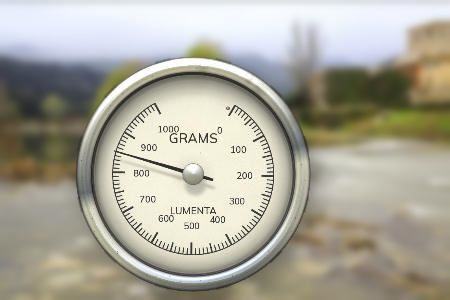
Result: {"value": 850, "unit": "g"}
